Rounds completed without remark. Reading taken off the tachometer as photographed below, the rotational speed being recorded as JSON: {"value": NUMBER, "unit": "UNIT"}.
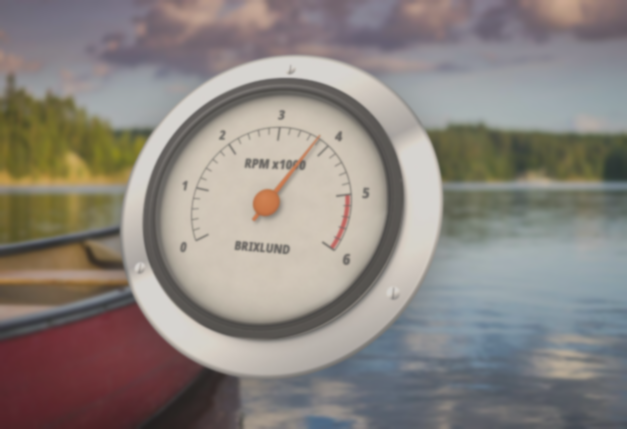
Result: {"value": 3800, "unit": "rpm"}
